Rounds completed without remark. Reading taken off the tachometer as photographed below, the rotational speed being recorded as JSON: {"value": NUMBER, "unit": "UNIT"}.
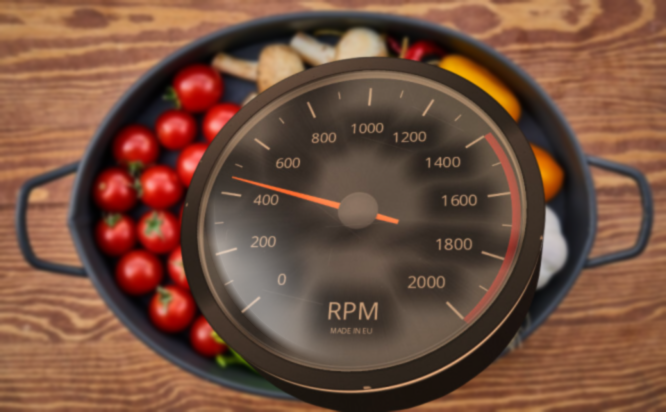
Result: {"value": 450, "unit": "rpm"}
